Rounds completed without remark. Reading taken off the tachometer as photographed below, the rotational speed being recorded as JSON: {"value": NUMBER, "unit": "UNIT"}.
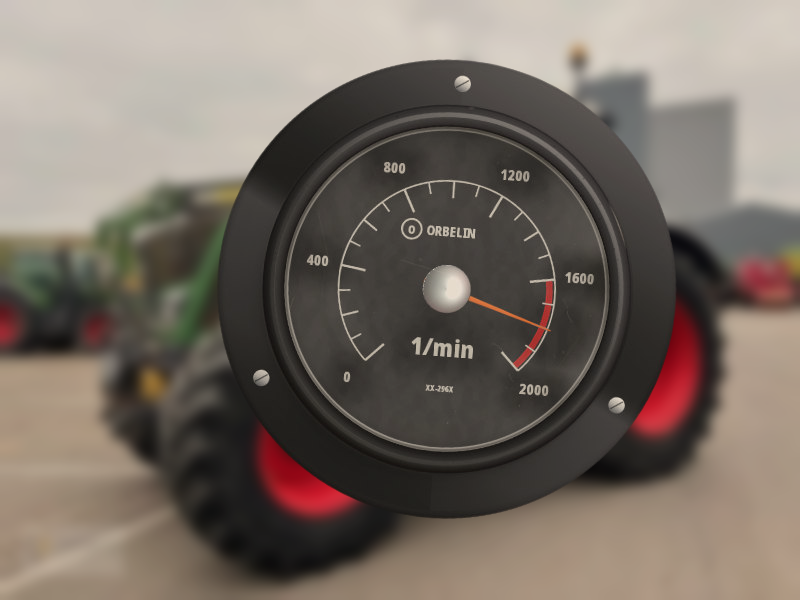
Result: {"value": 1800, "unit": "rpm"}
